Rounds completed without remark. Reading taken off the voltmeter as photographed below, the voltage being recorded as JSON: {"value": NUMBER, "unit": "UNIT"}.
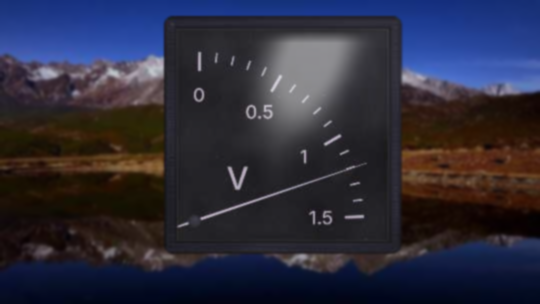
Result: {"value": 1.2, "unit": "V"}
